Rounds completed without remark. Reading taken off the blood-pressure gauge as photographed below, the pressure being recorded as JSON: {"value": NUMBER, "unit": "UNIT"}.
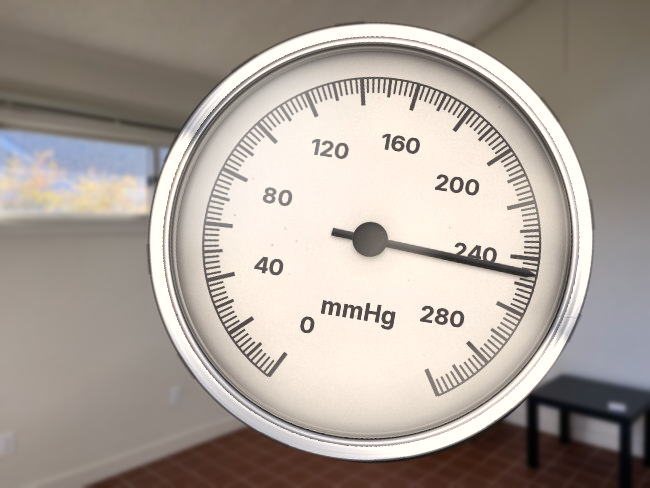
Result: {"value": 246, "unit": "mmHg"}
